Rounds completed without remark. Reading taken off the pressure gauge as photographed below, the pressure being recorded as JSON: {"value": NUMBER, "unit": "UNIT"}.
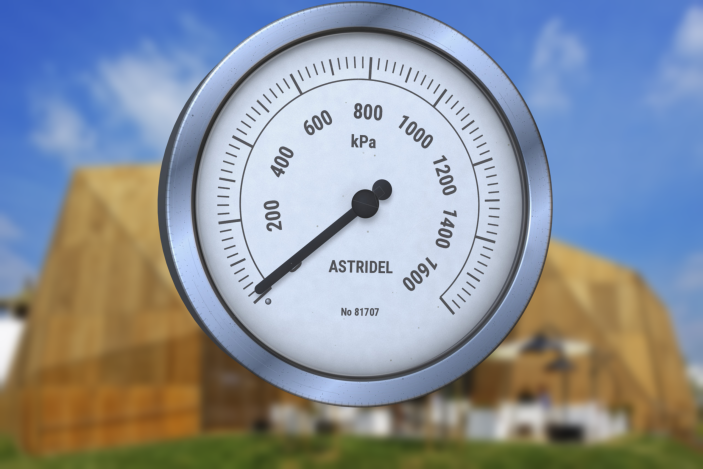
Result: {"value": 20, "unit": "kPa"}
